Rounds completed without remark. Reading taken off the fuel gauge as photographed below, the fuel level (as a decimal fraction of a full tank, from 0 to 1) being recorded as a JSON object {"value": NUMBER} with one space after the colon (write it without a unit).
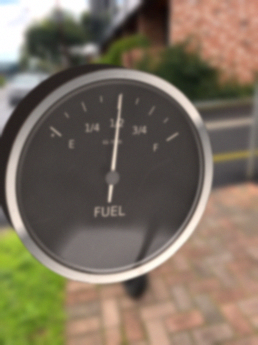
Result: {"value": 0.5}
